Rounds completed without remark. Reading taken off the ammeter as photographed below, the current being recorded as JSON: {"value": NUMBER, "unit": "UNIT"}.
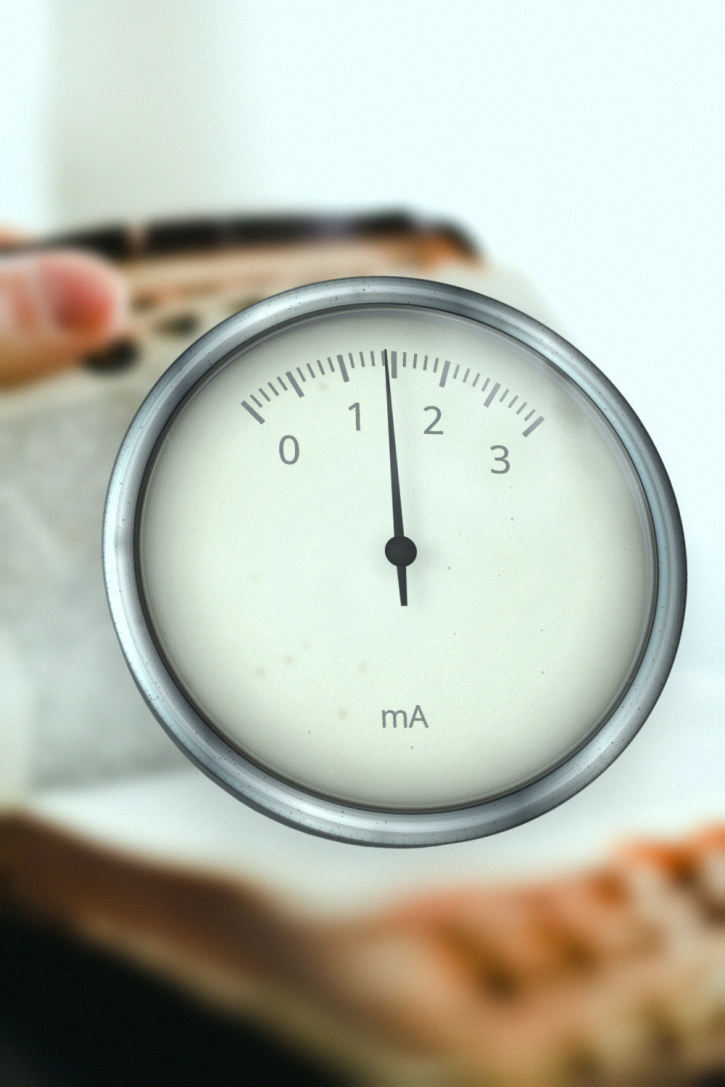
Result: {"value": 1.4, "unit": "mA"}
